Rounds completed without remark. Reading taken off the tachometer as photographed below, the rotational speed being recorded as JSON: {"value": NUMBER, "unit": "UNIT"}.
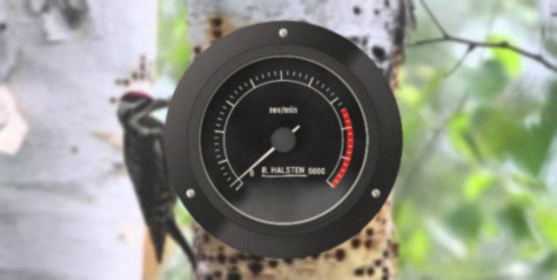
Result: {"value": 100, "unit": "rpm"}
